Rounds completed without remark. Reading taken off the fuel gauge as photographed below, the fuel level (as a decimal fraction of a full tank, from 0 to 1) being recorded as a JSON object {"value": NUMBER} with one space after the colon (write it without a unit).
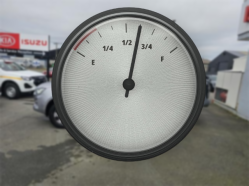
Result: {"value": 0.625}
